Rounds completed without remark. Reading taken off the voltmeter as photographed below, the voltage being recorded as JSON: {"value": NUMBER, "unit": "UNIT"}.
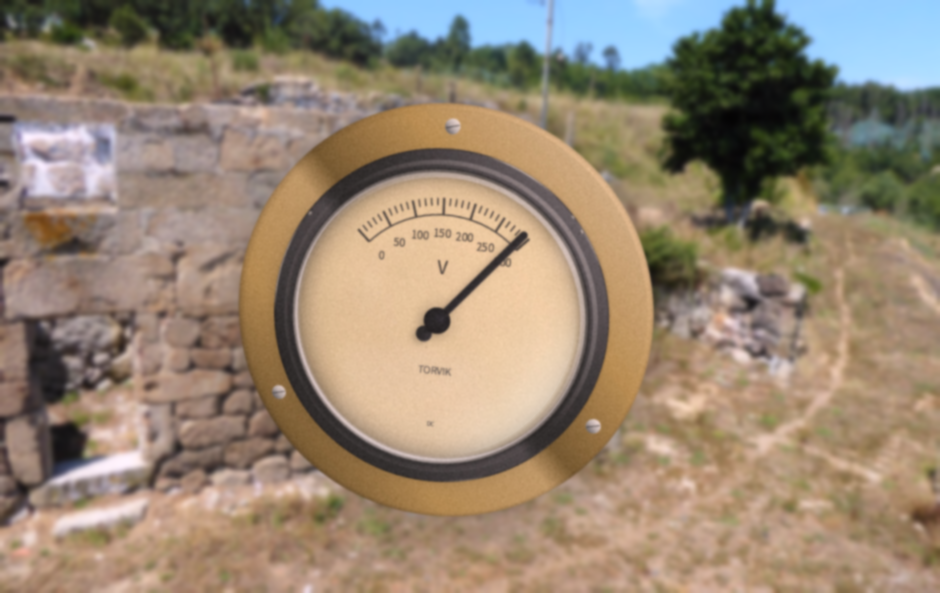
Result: {"value": 290, "unit": "V"}
